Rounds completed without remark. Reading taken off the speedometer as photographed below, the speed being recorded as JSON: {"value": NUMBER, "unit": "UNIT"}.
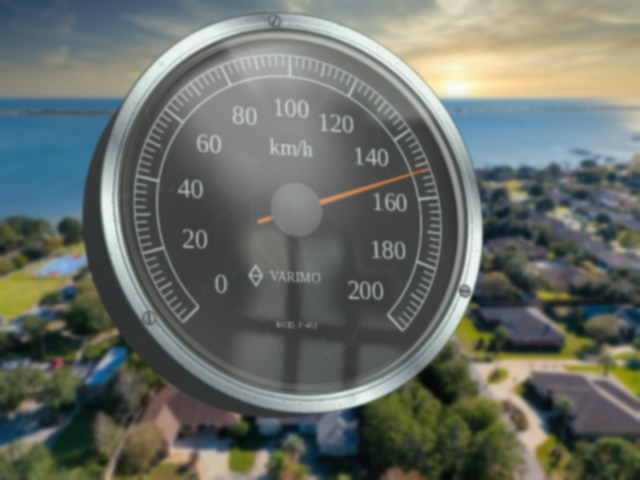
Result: {"value": 152, "unit": "km/h"}
